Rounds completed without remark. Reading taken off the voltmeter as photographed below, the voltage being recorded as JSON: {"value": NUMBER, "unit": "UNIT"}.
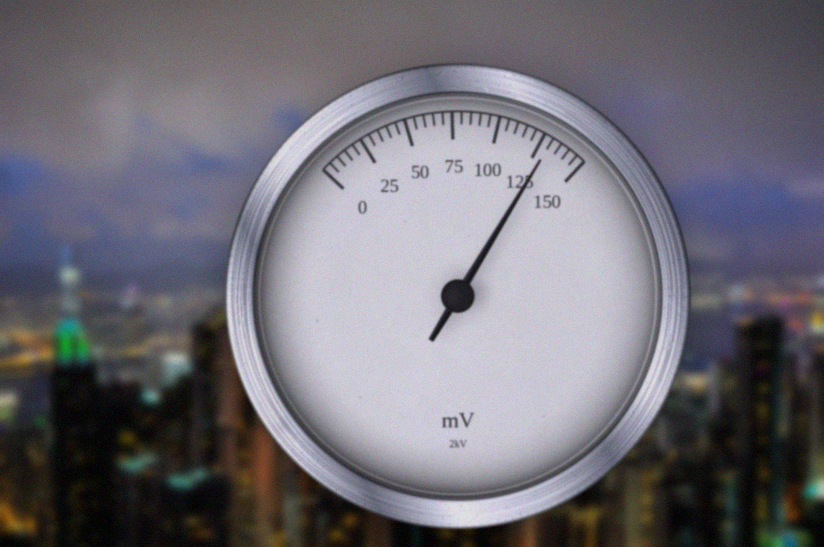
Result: {"value": 130, "unit": "mV"}
